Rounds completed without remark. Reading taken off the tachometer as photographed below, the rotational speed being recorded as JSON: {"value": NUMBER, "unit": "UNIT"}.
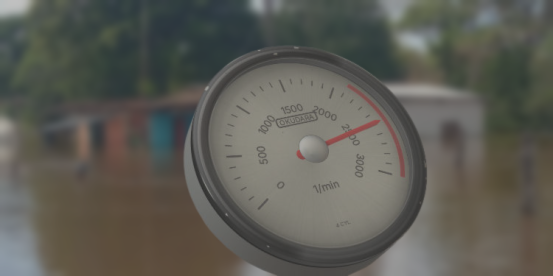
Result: {"value": 2500, "unit": "rpm"}
